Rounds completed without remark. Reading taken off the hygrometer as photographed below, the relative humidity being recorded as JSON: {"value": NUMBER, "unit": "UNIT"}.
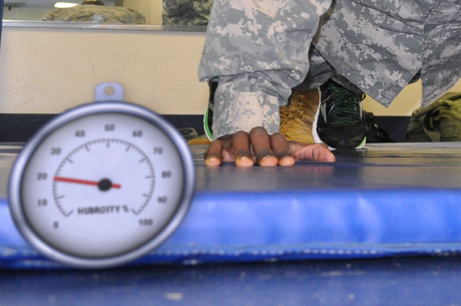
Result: {"value": 20, "unit": "%"}
